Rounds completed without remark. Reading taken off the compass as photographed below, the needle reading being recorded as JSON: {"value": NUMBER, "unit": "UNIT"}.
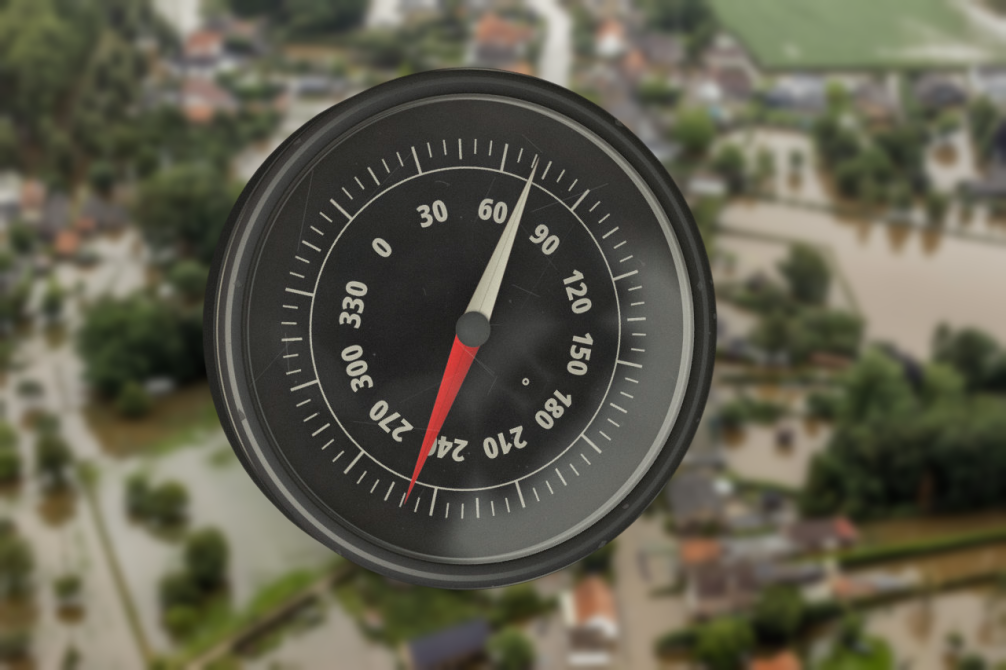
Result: {"value": 250, "unit": "°"}
